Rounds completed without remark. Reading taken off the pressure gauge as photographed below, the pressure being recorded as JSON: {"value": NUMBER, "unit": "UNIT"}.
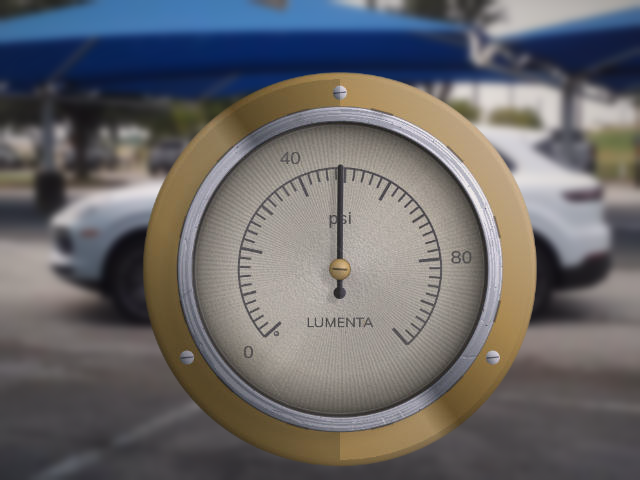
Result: {"value": 49, "unit": "psi"}
